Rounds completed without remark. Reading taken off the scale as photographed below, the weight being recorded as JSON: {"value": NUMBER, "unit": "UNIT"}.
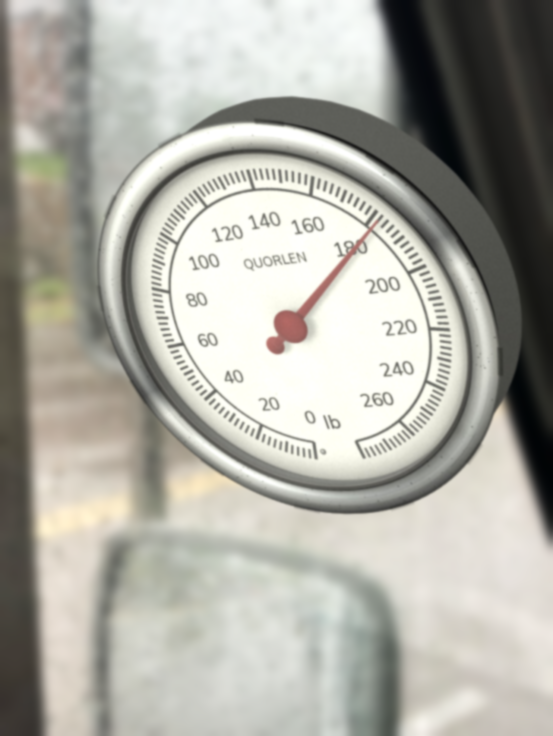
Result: {"value": 182, "unit": "lb"}
